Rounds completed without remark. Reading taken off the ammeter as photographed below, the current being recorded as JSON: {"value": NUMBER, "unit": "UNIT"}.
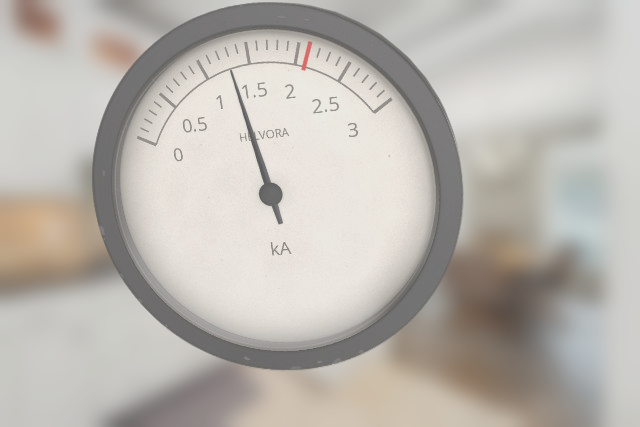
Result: {"value": 1.3, "unit": "kA"}
